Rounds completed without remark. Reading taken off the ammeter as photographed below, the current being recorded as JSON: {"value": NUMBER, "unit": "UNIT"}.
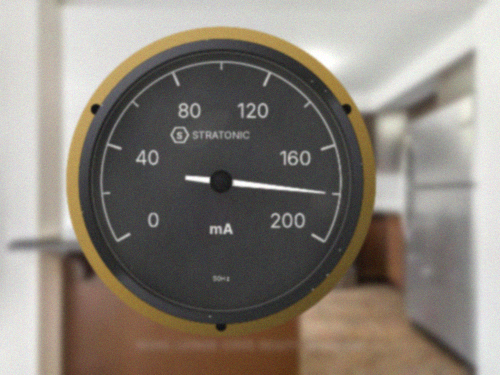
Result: {"value": 180, "unit": "mA"}
